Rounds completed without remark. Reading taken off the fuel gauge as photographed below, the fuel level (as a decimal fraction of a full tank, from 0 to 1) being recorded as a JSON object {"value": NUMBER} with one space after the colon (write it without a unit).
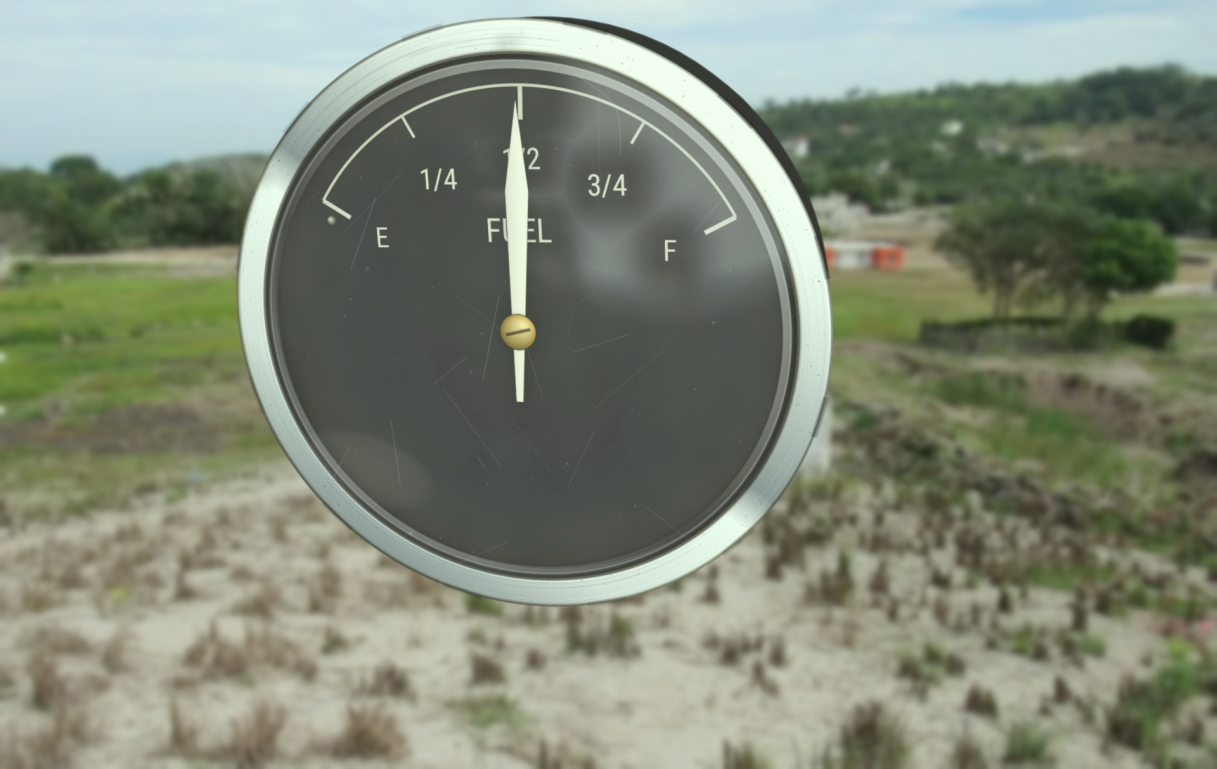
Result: {"value": 0.5}
